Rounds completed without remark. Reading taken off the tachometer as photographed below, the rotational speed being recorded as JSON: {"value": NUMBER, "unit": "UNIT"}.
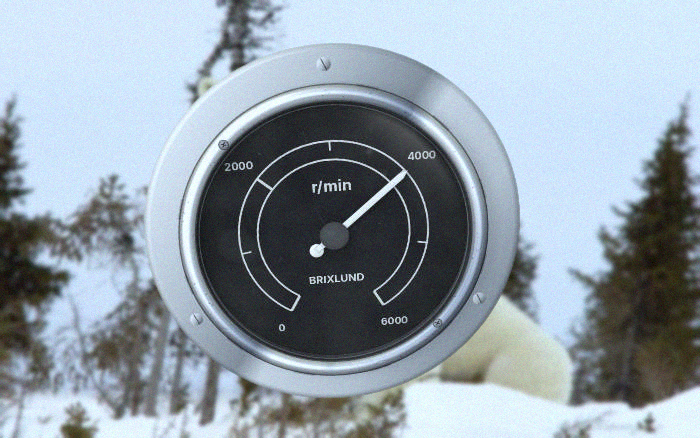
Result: {"value": 4000, "unit": "rpm"}
